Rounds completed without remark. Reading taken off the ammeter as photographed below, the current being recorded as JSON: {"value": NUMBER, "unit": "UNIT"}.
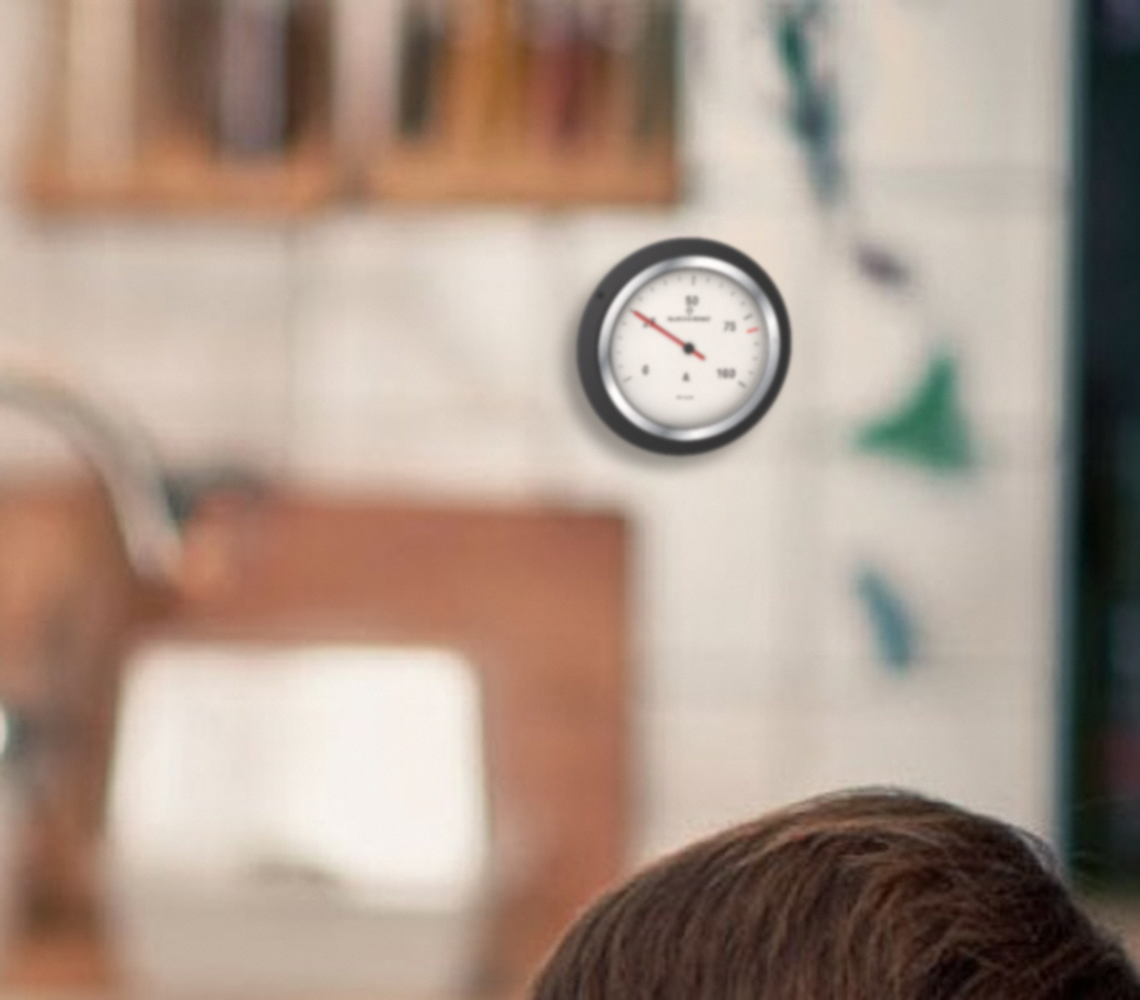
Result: {"value": 25, "unit": "A"}
